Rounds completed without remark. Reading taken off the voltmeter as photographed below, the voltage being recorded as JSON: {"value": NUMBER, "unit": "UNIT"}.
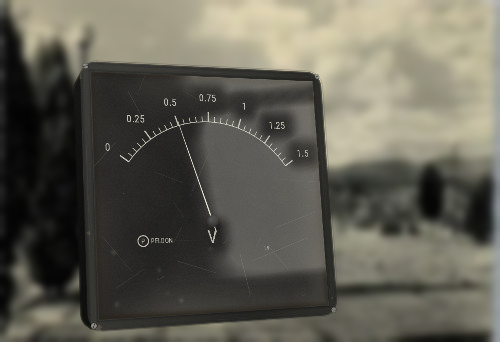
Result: {"value": 0.5, "unit": "V"}
